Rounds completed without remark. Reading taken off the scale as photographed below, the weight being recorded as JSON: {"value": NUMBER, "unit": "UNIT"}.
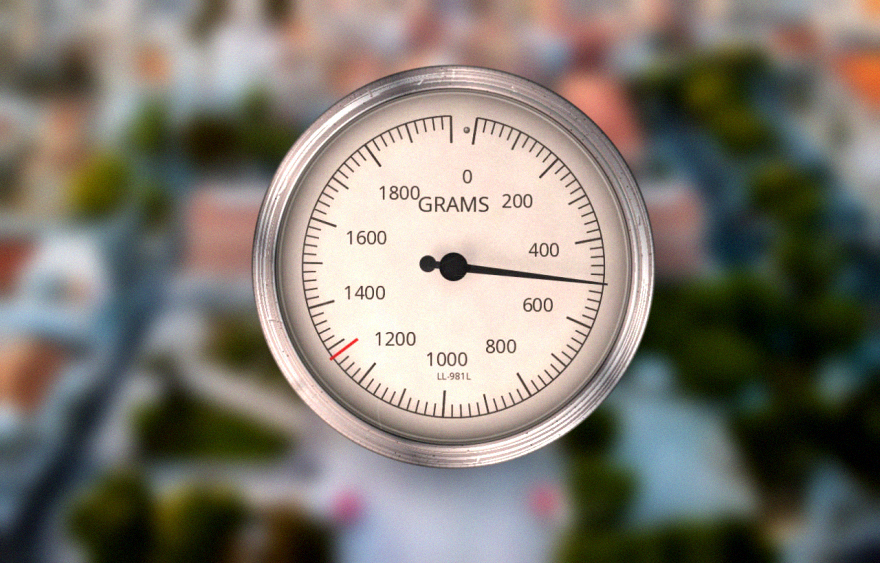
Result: {"value": 500, "unit": "g"}
